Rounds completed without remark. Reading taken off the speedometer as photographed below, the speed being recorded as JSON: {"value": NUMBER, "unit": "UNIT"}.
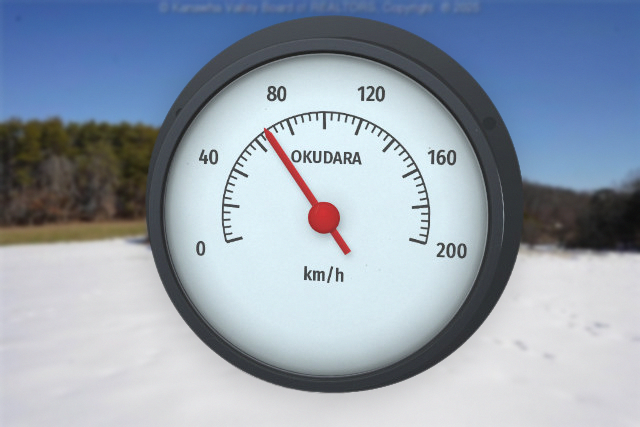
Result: {"value": 68, "unit": "km/h"}
